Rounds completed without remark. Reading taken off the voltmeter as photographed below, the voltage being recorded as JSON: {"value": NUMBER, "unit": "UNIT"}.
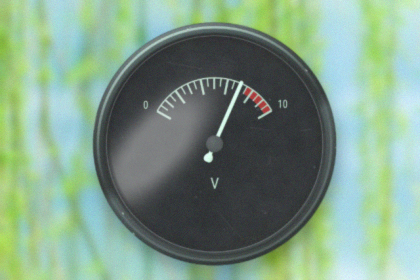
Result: {"value": 7, "unit": "V"}
